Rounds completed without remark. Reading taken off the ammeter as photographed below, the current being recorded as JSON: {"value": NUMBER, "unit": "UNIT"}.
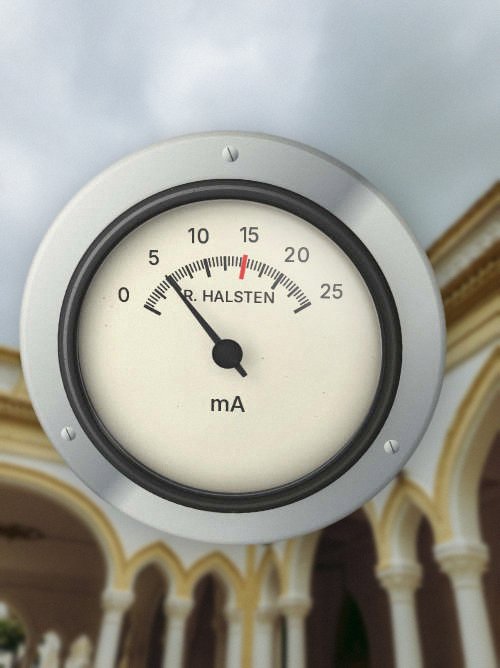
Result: {"value": 5, "unit": "mA"}
